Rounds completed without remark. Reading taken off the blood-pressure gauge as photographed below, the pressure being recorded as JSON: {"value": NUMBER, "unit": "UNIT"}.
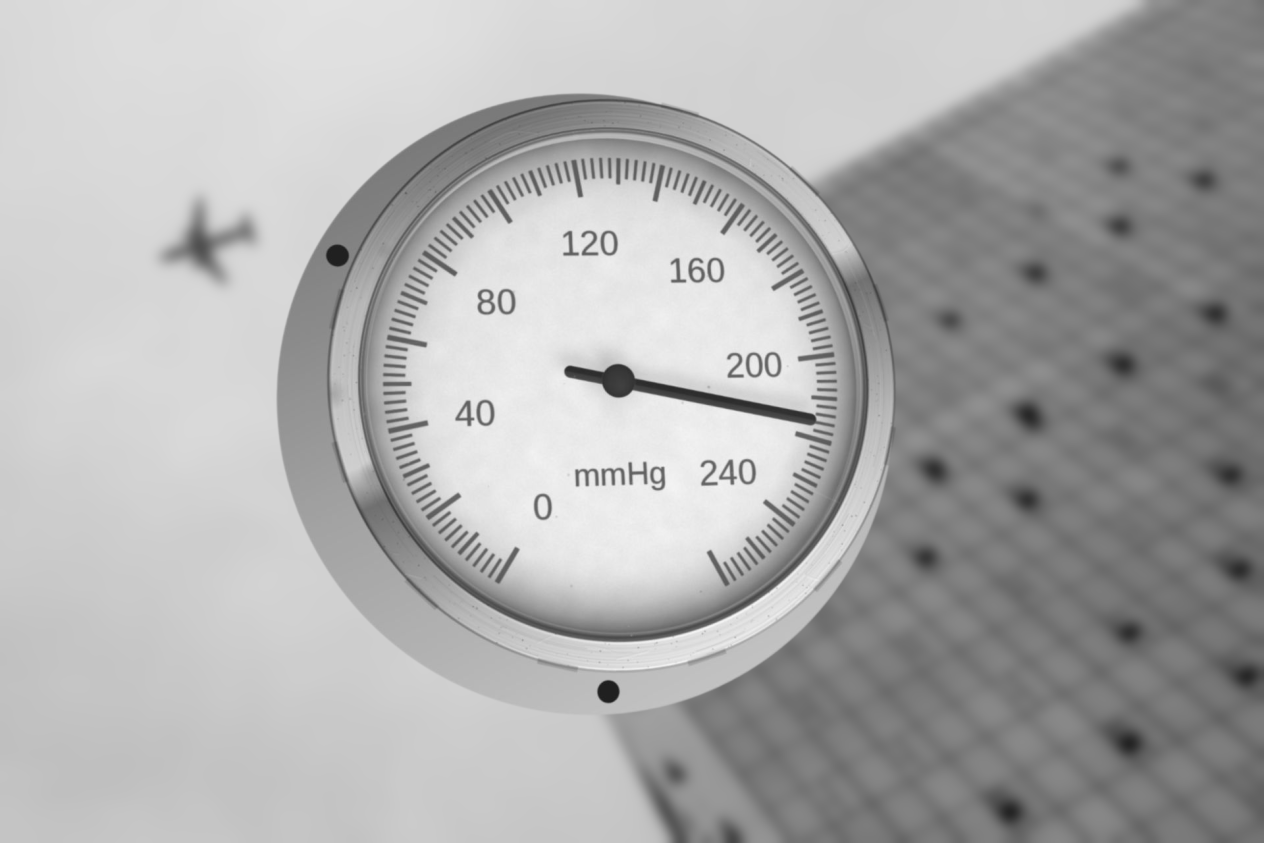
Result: {"value": 216, "unit": "mmHg"}
